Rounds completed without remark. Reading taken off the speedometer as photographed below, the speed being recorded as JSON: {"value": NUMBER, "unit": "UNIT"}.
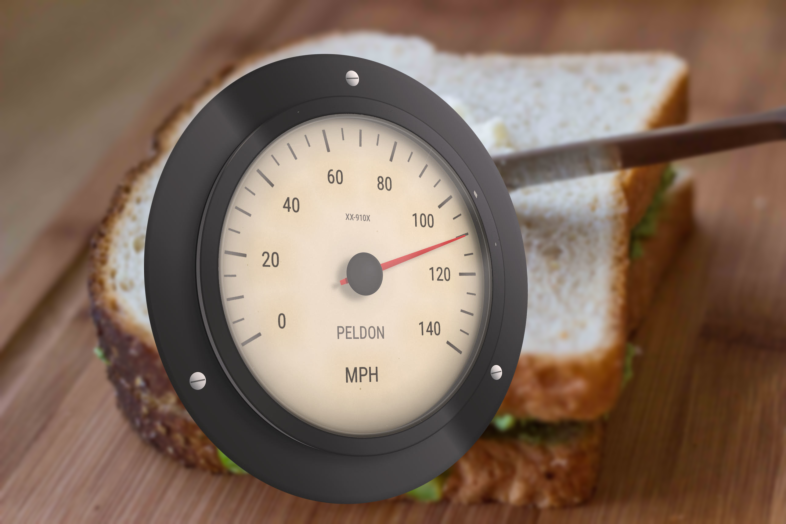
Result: {"value": 110, "unit": "mph"}
